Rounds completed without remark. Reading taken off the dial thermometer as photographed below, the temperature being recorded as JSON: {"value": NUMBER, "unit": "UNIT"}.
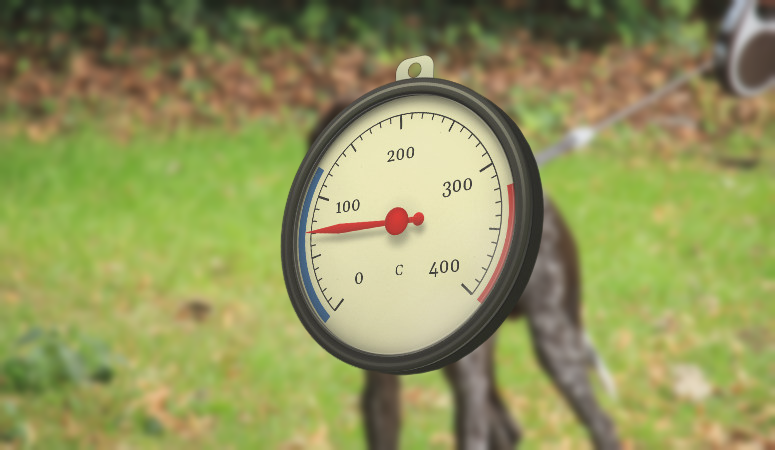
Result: {"value": 70, "unit": "°C"}
